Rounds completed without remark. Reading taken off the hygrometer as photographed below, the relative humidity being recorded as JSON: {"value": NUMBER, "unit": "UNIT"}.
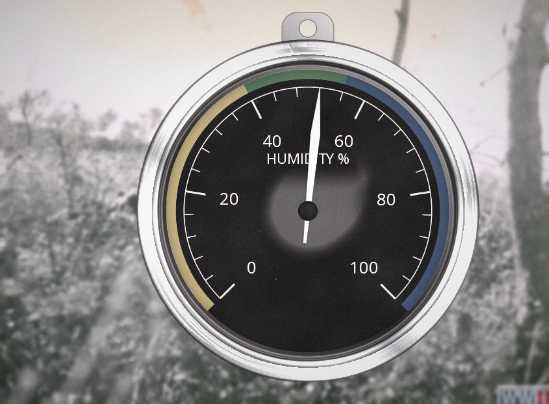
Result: {"value": 52, "unit": "%"}
